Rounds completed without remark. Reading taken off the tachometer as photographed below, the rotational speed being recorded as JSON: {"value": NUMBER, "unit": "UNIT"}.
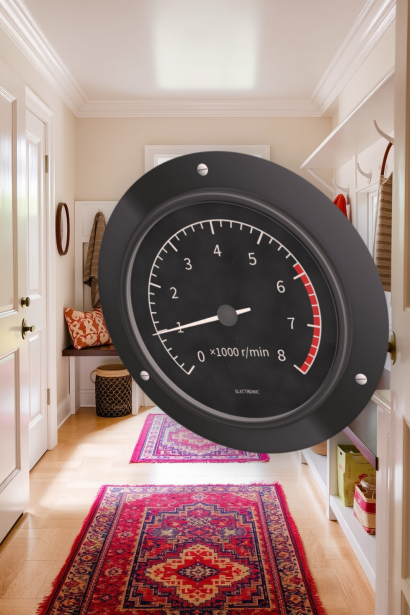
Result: {"value": 1000, "unit": "rpm"}
